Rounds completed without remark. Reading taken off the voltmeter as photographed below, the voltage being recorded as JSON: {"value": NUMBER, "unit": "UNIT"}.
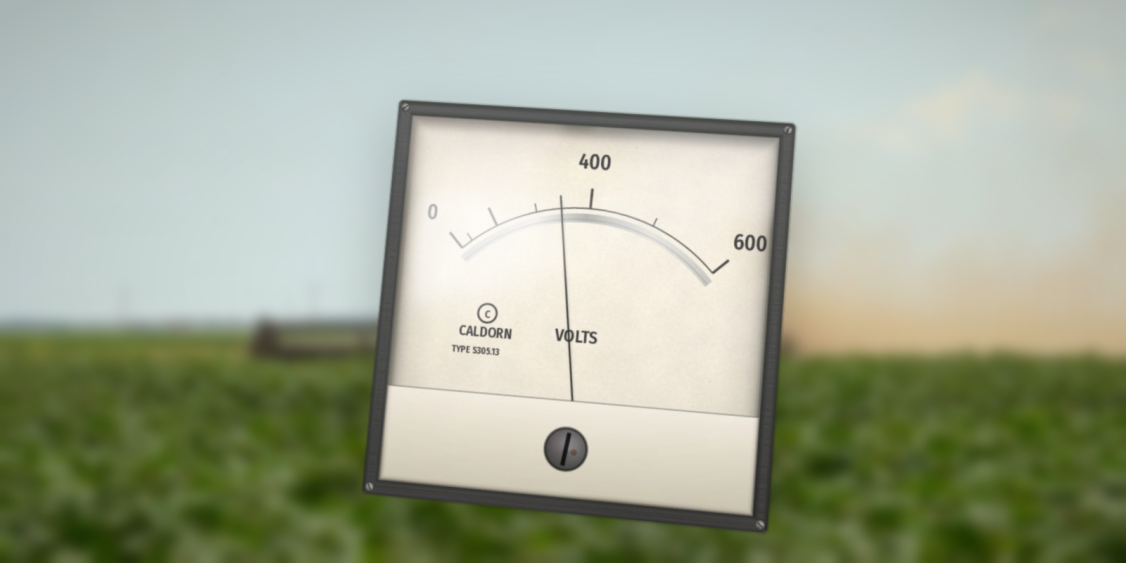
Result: {"value": 350, "unit": "V"}
